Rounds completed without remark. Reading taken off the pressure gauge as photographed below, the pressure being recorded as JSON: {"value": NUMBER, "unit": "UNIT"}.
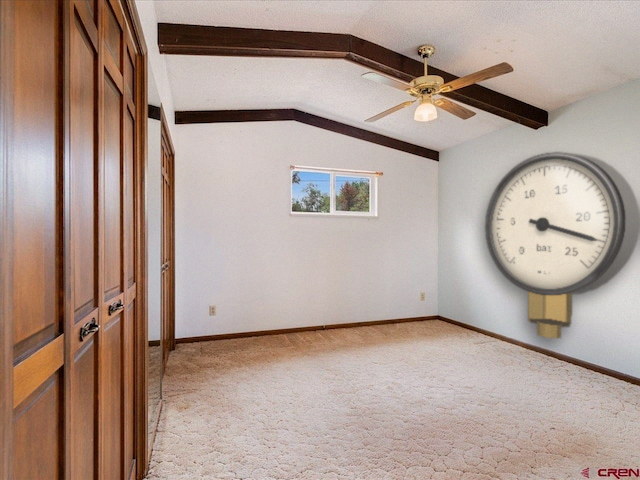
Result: {"value": 22.5, "unit": "bar"}
